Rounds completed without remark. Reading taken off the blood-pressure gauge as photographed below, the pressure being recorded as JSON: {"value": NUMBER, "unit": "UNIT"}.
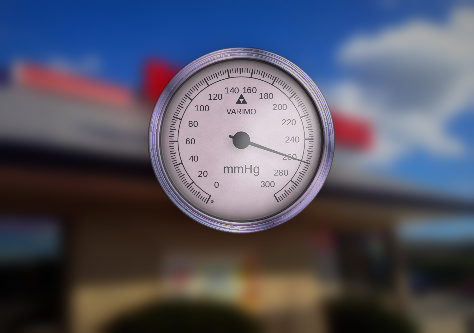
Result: {"value": 260, "unit": "mmHg"}
